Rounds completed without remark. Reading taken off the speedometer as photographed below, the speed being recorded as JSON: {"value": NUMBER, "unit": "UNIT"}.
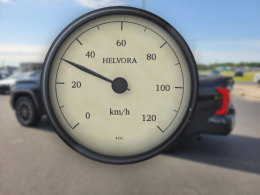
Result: {"value": 30, "unit": "km/h"}
